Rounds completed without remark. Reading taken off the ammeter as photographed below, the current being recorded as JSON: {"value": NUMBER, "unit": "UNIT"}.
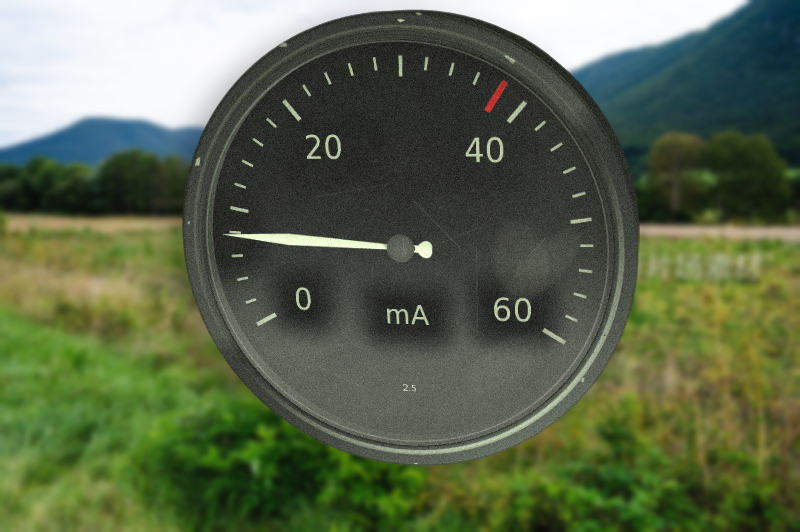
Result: {"value": 8, "unit": "mA"}
